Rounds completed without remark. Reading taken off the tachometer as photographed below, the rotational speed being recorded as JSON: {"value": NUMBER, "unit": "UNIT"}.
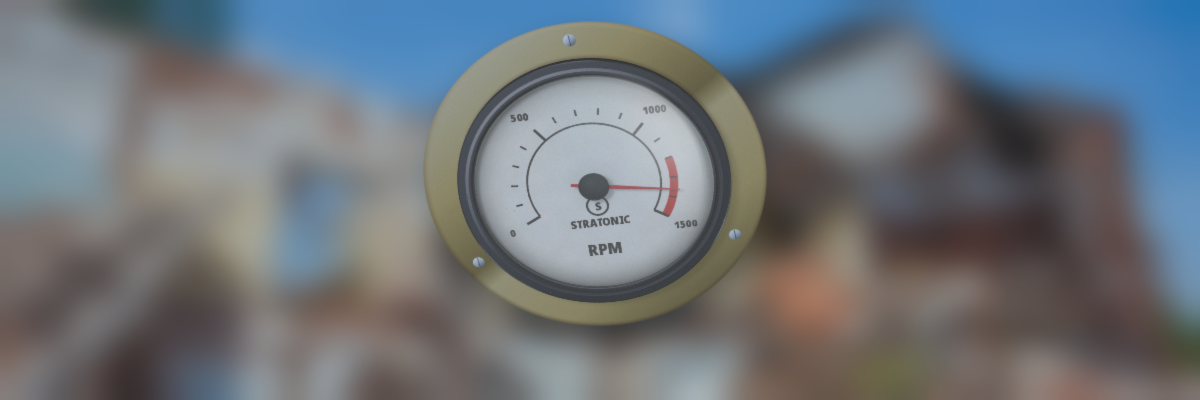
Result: {"value": 1350, "unit": "rpm"}
